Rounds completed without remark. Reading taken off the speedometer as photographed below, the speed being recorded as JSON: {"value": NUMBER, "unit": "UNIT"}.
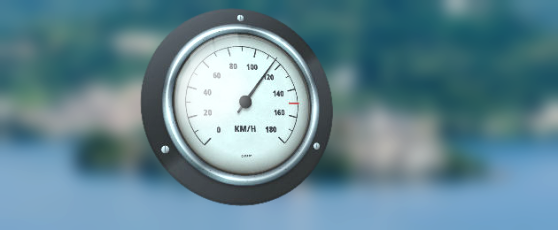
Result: {"value": 115, "unit": "km/h"}
